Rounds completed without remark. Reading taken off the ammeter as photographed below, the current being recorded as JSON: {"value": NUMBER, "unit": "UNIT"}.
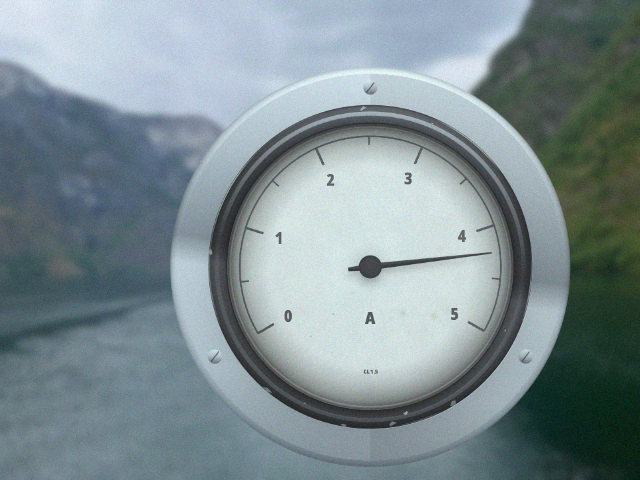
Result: {"value": 4.25, "unit": "A"}
